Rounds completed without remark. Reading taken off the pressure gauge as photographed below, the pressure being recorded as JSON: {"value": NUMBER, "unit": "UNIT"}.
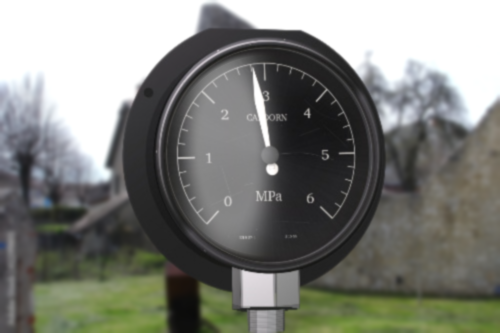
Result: {"value": 2.8, "unit": "MPa"}
